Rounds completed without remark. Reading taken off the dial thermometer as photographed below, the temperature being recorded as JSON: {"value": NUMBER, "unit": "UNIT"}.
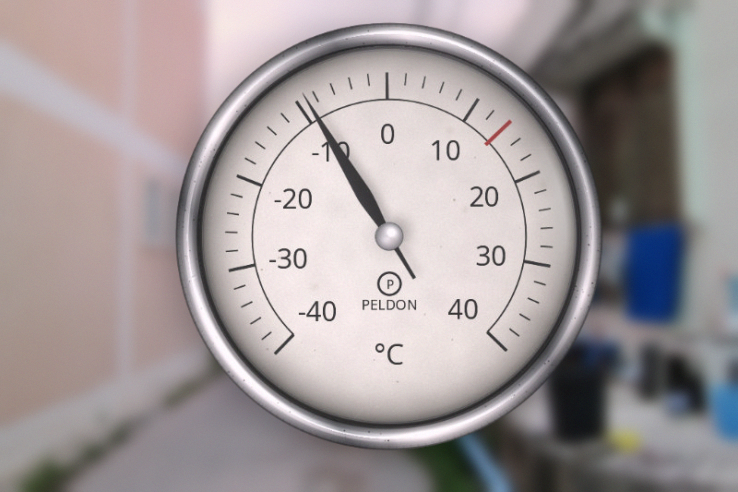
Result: {"value": -9, "unit": "°C"}
